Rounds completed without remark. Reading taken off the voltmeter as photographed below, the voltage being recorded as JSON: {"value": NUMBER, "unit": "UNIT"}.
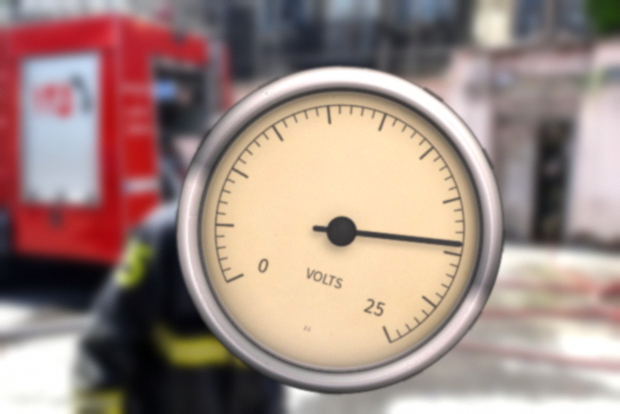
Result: {"value": 19.5, "unit": "V"}
